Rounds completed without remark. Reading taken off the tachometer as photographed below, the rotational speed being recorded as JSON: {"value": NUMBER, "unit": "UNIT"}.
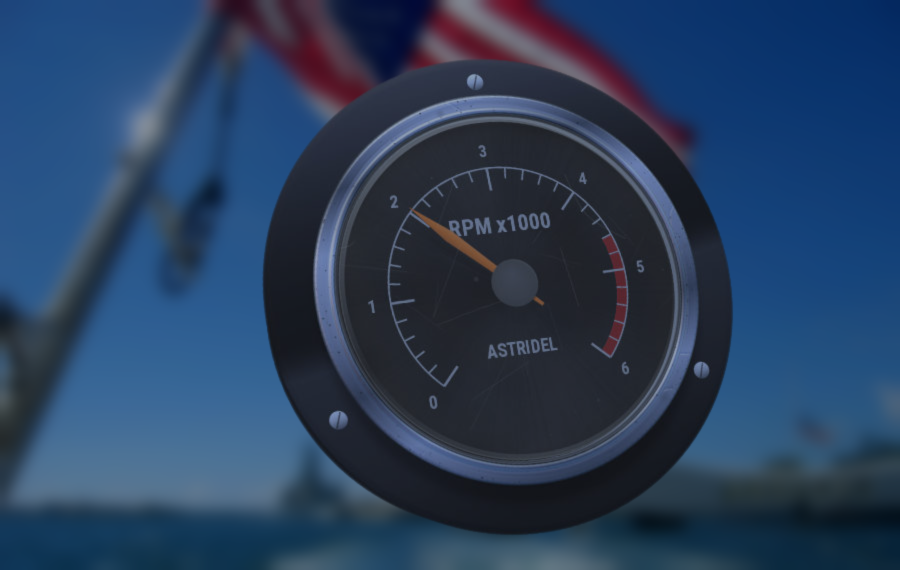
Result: {"value": 2000, "unit": "rpm"}
